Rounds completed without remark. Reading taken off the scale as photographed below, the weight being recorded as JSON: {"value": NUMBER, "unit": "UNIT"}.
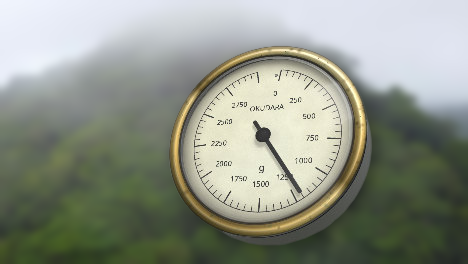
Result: {"value": 1200, "unit": "g"}
